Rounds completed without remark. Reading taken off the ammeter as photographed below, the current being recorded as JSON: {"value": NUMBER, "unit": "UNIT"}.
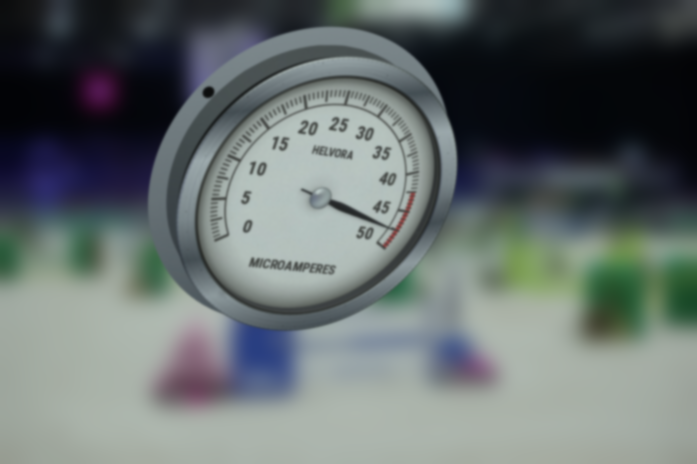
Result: {"value": 47.5, "unit": "µA"}
